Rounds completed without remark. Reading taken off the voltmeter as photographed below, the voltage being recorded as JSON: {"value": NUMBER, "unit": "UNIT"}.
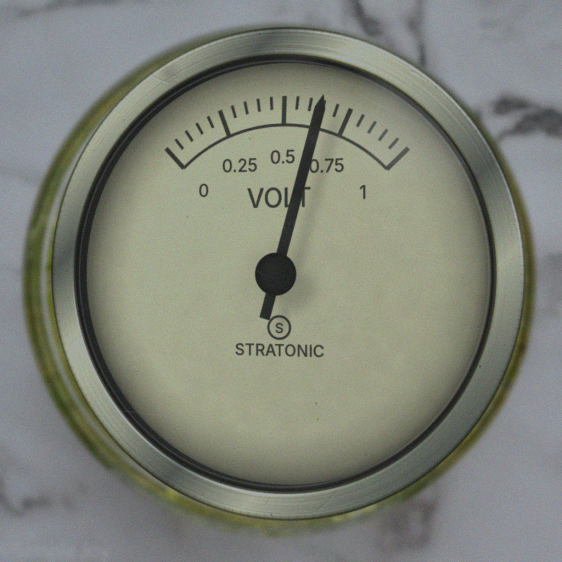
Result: {"value": 0.65, "unit": "V"}
